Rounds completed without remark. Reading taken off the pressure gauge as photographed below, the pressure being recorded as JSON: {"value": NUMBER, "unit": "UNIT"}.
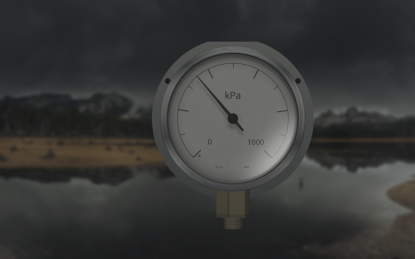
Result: {"value": 350, "unit": "kPa"}
